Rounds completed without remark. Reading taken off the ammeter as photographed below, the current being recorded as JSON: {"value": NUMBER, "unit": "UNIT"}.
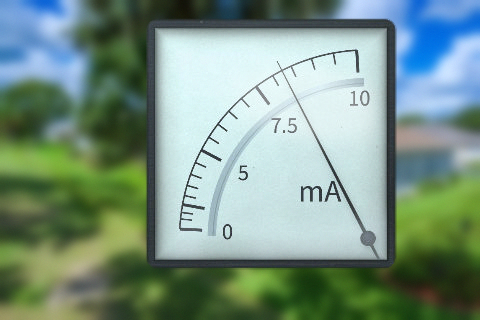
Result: {"value": 8.25, "unit": "mA"}
